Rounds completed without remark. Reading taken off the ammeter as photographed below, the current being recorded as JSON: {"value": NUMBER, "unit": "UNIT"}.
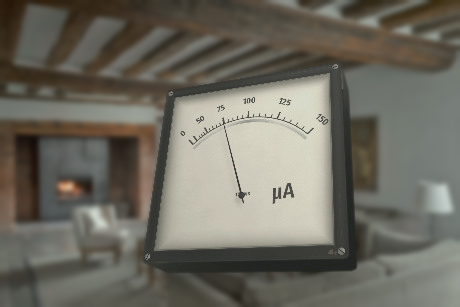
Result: {"value": 75, "unit": "µA"}
